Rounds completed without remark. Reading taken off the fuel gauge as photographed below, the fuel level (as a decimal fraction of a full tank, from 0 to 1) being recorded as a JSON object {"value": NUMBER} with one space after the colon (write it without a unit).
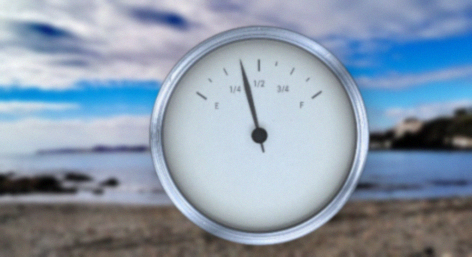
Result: {"value": 0.375}
